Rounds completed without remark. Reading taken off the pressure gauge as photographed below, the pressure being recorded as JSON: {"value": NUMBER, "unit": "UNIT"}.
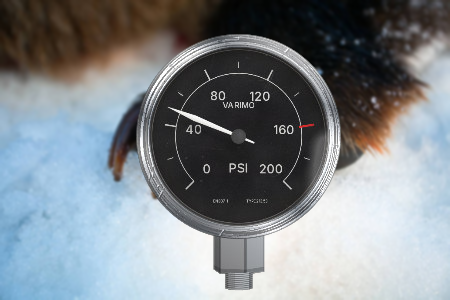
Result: {"value": 50, "unit": "psi"}
